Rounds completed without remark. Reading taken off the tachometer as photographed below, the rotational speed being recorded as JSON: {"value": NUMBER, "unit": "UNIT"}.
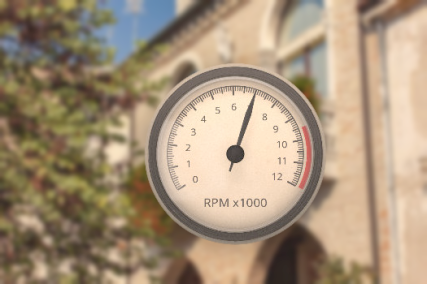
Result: {"value": 7000, "unit": "rpm"}
